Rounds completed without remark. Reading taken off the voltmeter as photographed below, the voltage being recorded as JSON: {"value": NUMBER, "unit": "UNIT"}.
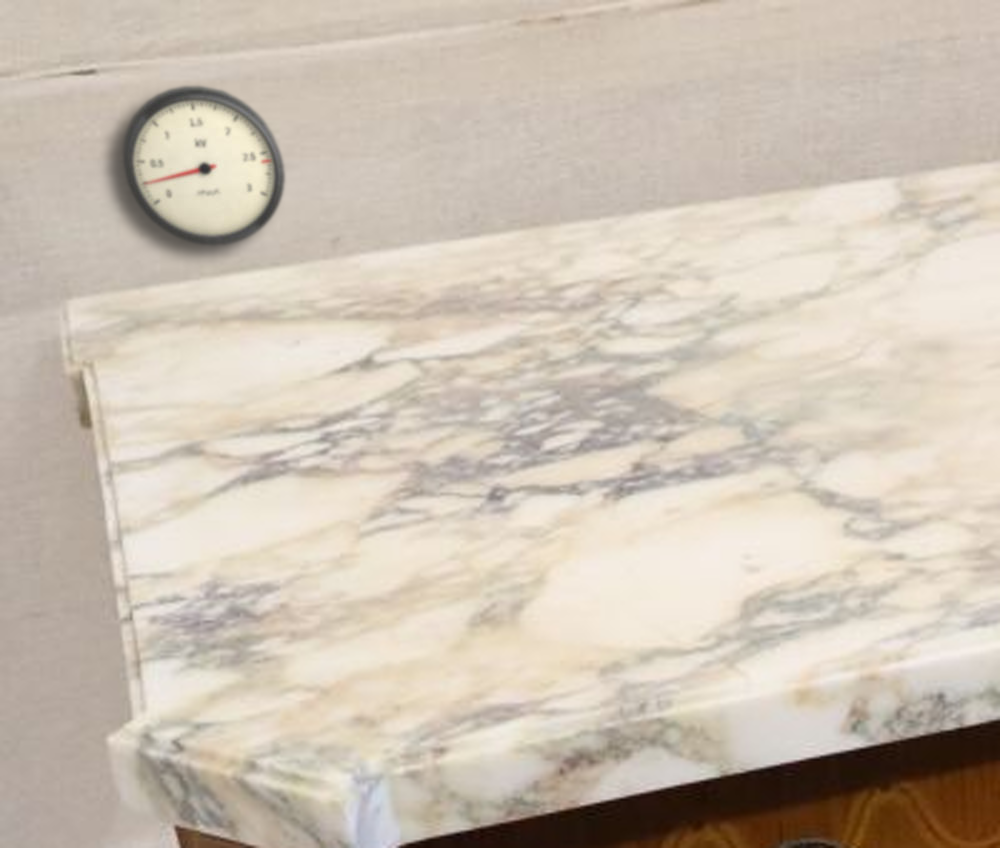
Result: {"value": 0.25, "unit": "kV"}
